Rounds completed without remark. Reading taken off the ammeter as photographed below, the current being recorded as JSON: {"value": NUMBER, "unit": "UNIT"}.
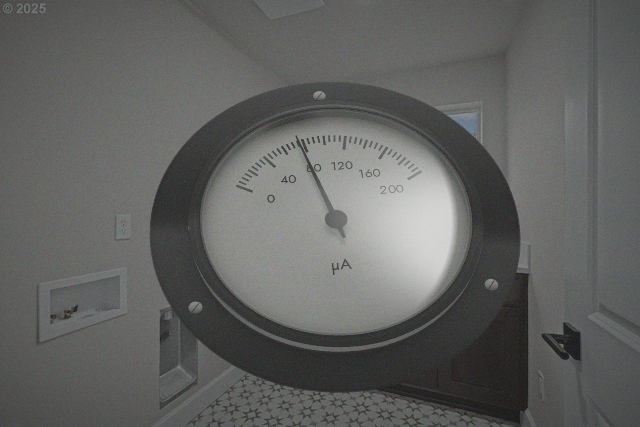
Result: {"value": 75, "unit": "µA"}
